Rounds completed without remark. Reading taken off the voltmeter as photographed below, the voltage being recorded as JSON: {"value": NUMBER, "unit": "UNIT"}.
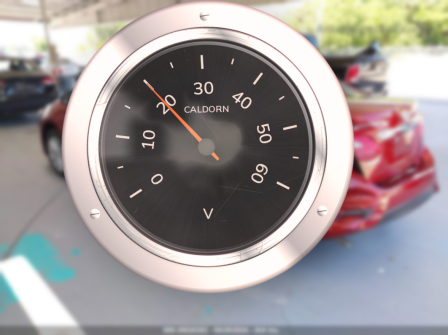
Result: {"value": 20, "unit": "V"}
